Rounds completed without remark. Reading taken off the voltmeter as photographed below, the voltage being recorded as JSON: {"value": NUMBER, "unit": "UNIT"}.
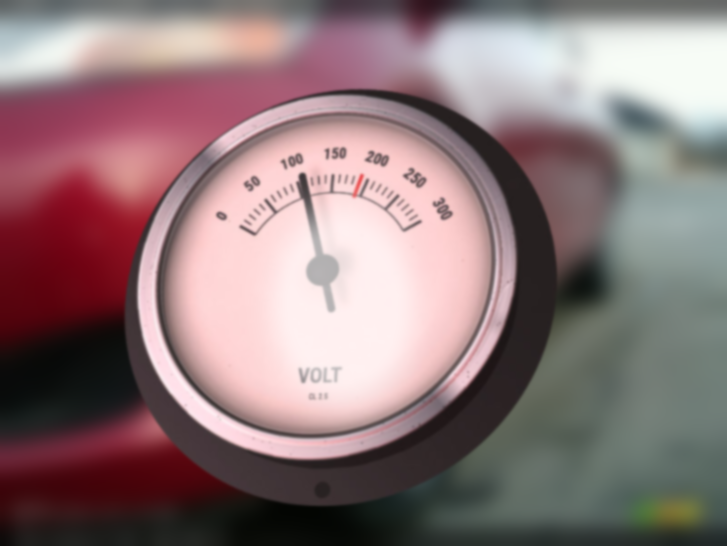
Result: {"value": 110, "unit": "V"}
